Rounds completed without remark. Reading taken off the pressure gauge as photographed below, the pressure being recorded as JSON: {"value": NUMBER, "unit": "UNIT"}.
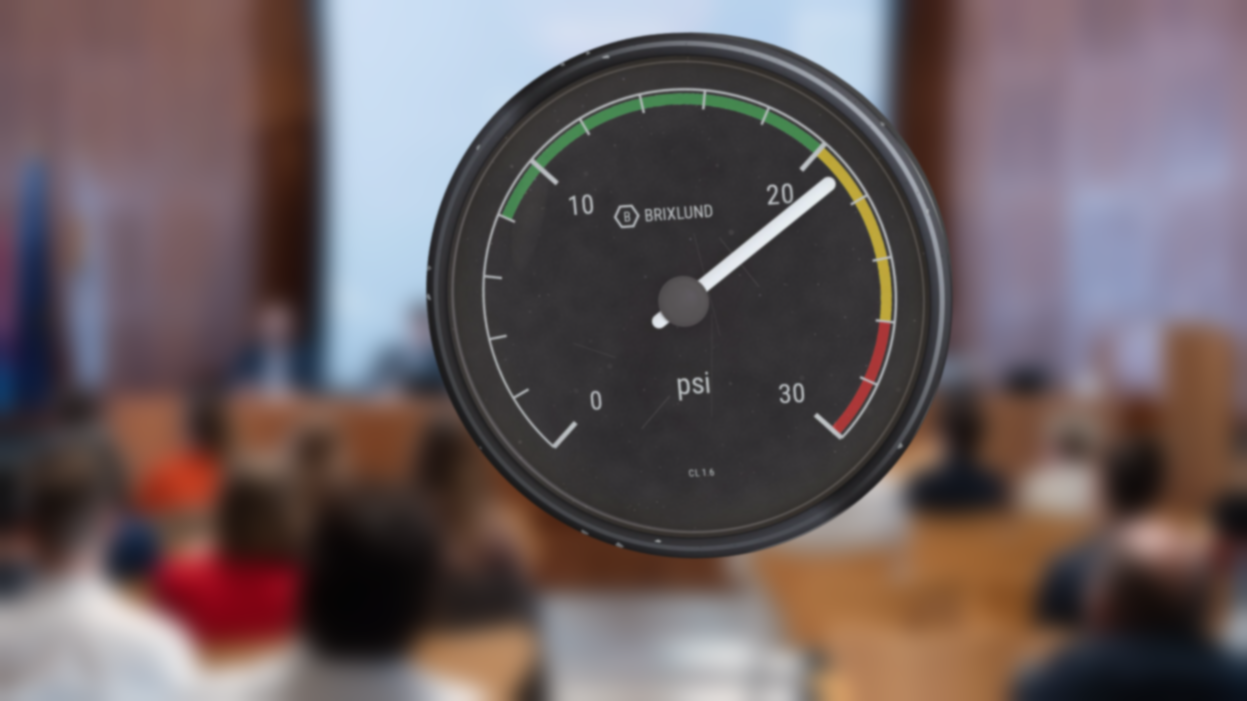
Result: {"value": 21, "unit": "psi"}
